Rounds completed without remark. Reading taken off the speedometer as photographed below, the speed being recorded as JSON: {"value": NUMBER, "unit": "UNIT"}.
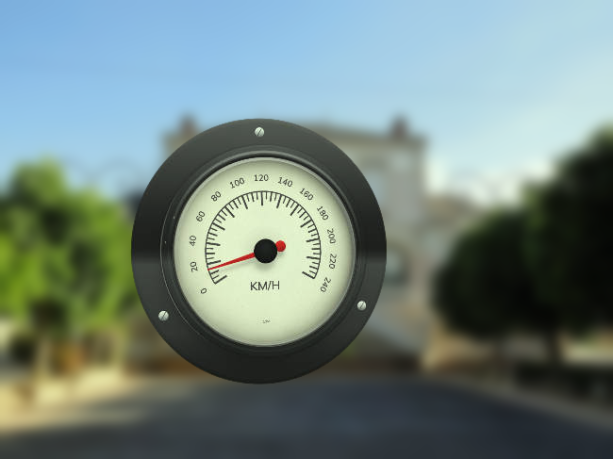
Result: {"value": 15, "unit": "km/h"}
